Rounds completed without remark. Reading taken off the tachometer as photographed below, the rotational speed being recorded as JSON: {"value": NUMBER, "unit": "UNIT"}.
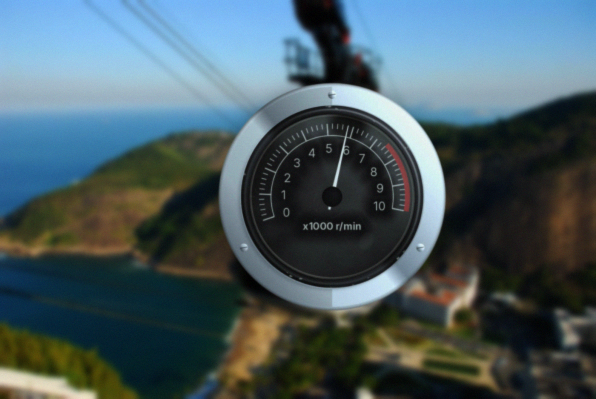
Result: {"value": 5800, "unit": "rpm"}
